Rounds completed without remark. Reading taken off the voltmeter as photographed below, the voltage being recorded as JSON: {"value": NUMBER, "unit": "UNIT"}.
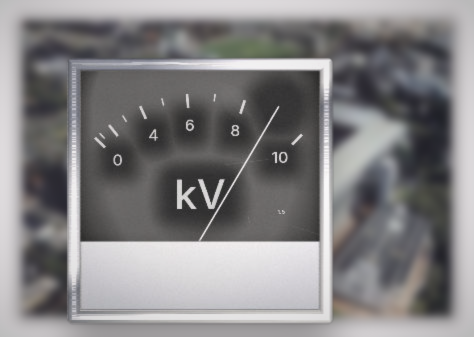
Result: {"value": 9, "unit": "kV"}
